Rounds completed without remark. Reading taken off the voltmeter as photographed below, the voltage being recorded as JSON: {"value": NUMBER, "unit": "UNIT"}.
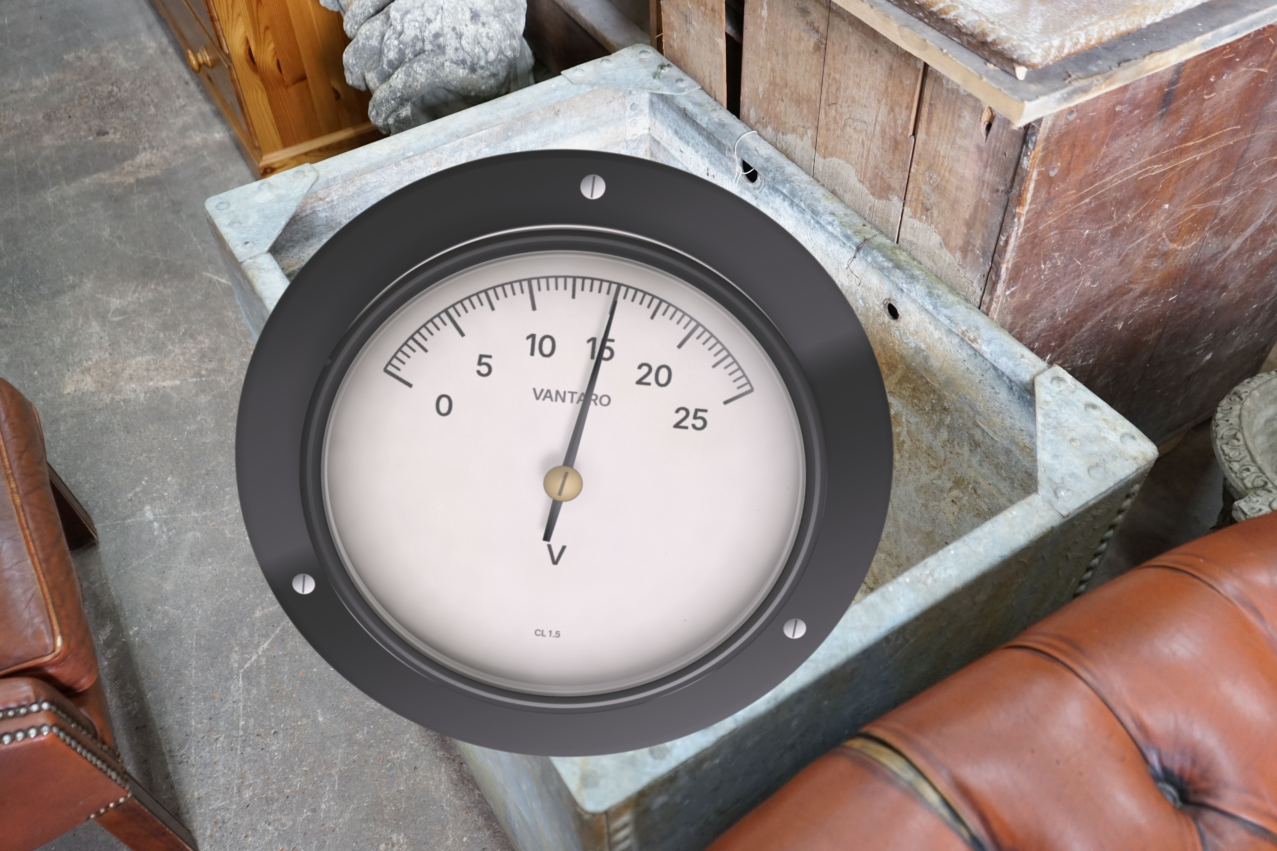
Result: {"value": 15, "unit": "V"}
